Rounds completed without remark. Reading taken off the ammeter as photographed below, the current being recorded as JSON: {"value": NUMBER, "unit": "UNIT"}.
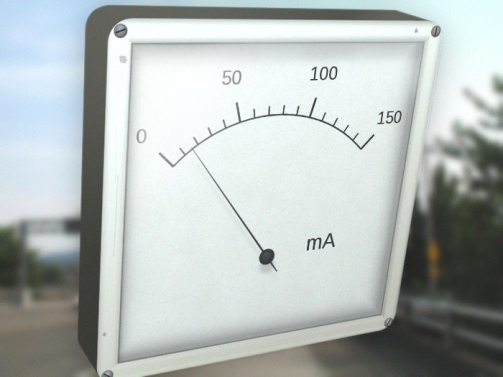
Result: {"value": 15, "unit": "mA"}
